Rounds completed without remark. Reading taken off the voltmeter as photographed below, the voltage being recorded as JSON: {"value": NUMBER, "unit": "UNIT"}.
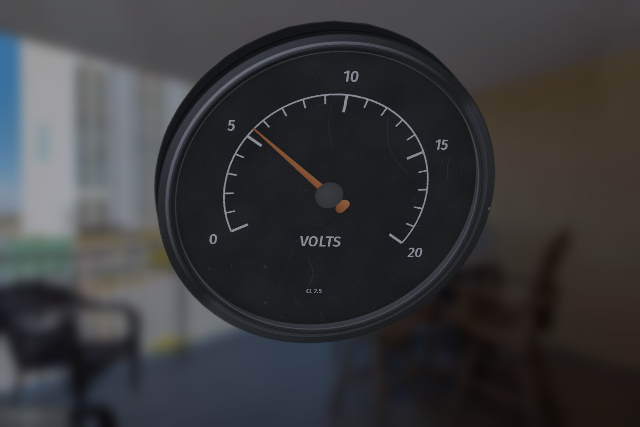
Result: {"value": 5.5, "unit": "V"}
